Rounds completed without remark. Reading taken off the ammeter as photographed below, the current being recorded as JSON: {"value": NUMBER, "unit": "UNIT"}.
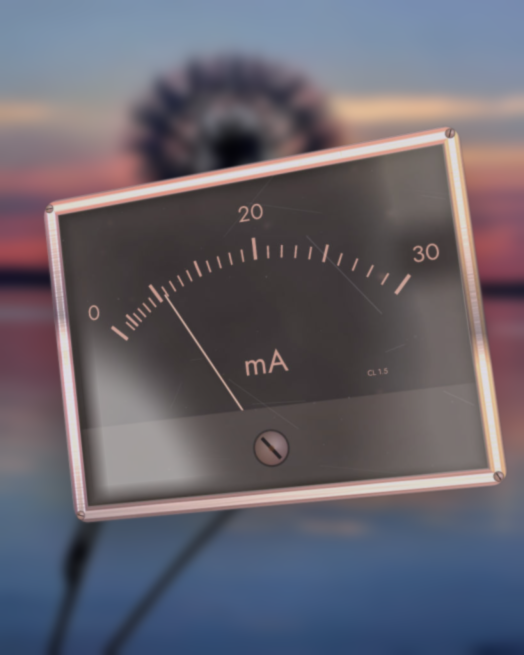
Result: {"value": 11, "unit": "mA"}
